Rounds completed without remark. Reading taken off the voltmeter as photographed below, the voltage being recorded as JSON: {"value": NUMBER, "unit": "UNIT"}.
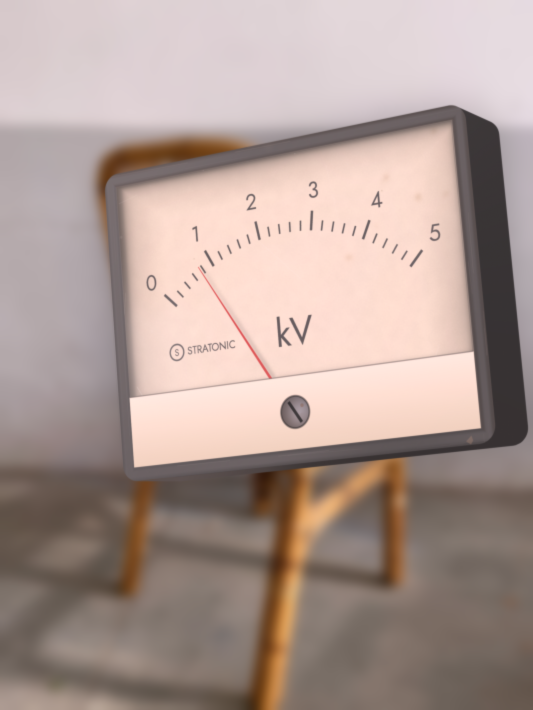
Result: {"value": 0.8, "unit": "kV"}
